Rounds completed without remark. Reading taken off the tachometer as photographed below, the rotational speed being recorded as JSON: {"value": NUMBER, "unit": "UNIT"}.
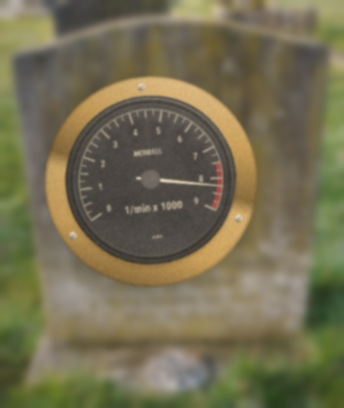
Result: {"value": 8250, "unit": "rpm"}
